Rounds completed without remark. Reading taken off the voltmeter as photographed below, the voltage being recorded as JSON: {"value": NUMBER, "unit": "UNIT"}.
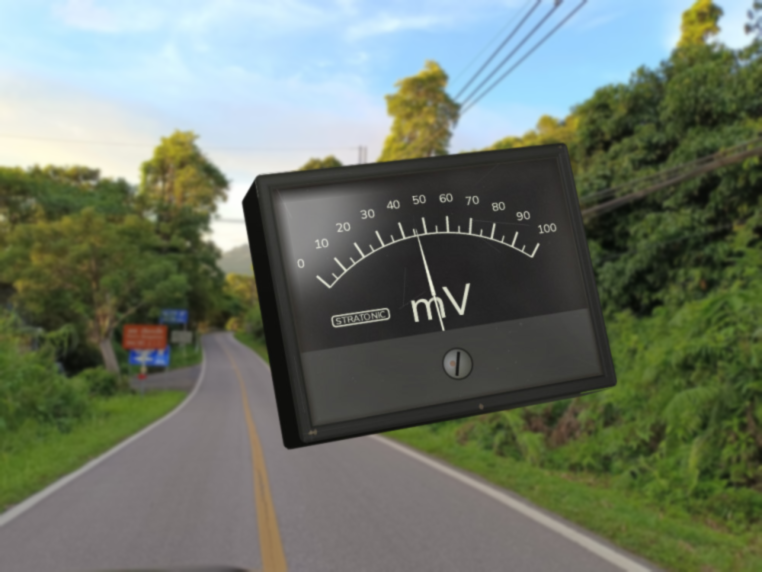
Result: {"value": 45, "unit": "mV"}
